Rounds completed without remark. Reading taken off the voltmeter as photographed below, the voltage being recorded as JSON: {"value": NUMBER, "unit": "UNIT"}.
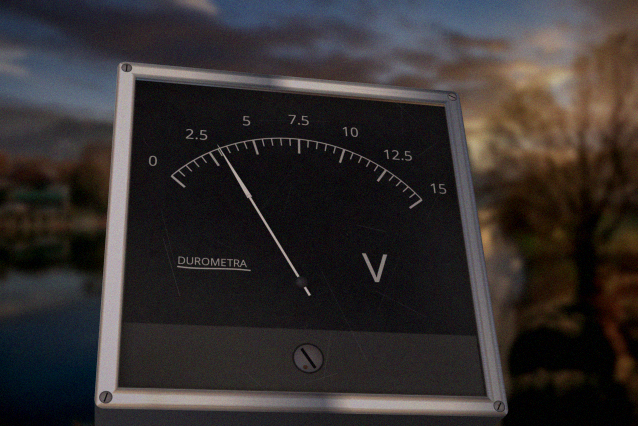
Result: {"value": 3, "unit": "V"}
